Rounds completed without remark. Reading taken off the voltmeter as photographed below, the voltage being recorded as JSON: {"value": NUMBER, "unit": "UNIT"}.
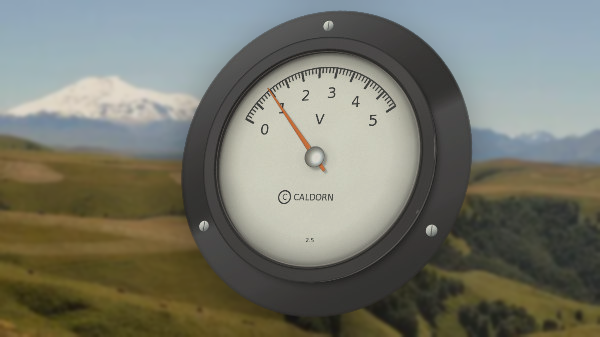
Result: {"value": 1, "unit": "V"}
